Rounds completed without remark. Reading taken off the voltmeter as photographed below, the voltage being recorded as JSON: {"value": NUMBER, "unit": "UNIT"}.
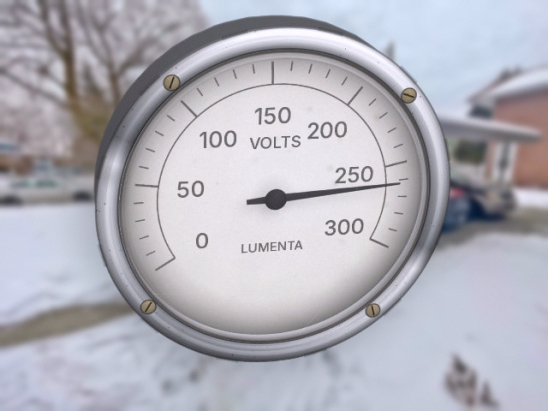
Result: {"value": 260, "unit": "V"}
